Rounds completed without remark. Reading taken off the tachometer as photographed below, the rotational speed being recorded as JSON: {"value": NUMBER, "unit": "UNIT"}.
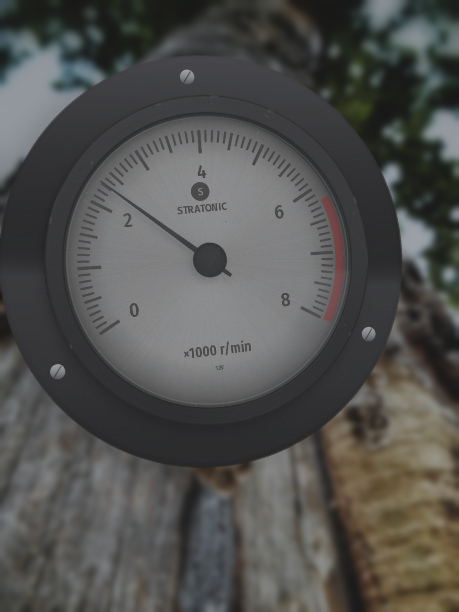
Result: {"value": 2300, "unit": "rpm"}
